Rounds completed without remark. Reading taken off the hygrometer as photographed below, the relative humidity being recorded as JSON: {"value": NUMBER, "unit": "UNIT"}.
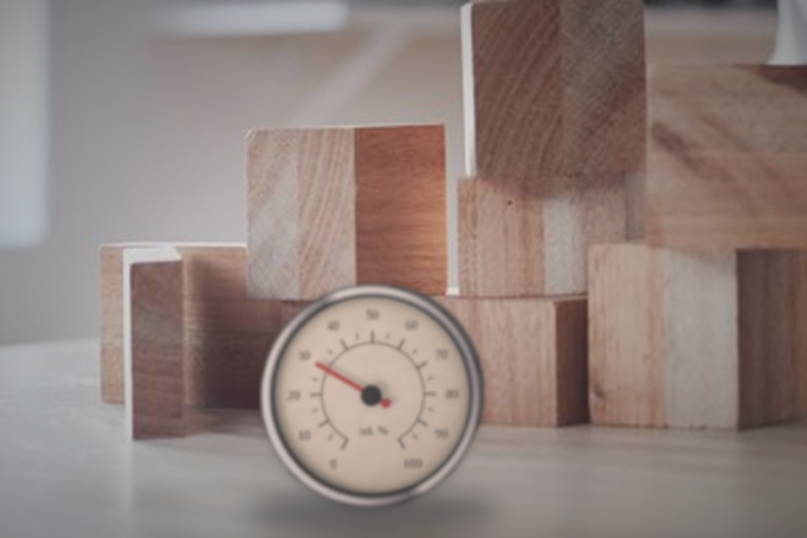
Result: {"value": 30, "unit": "%"}
